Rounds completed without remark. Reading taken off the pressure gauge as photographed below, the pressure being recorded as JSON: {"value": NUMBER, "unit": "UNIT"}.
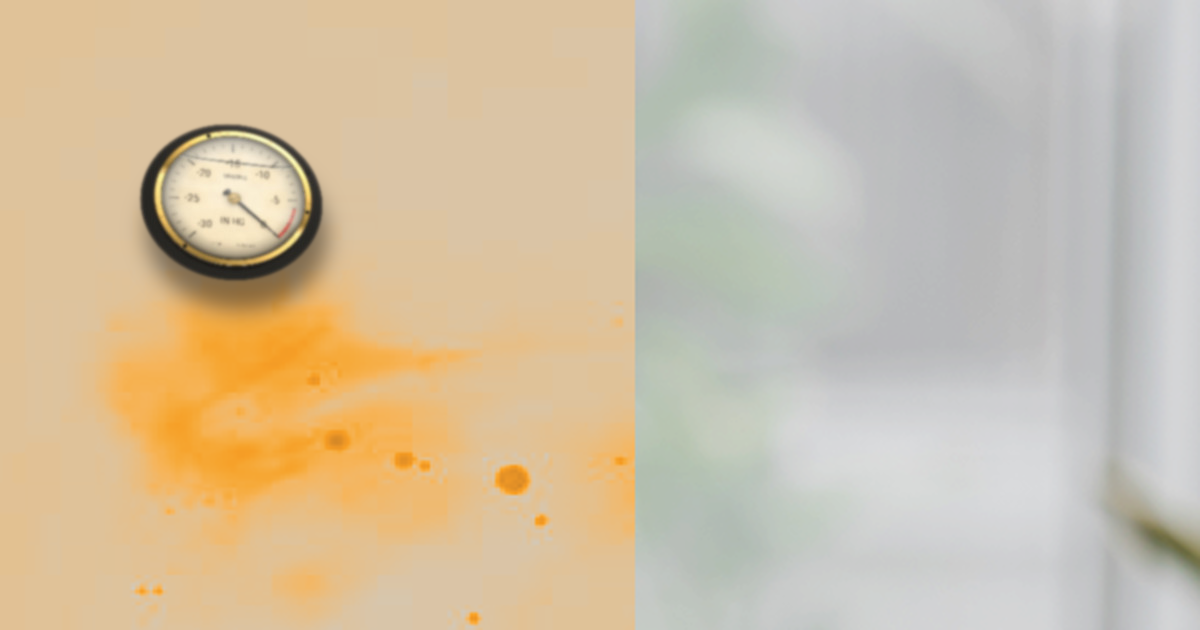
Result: {"value": 0, "unit": "inHg"}
